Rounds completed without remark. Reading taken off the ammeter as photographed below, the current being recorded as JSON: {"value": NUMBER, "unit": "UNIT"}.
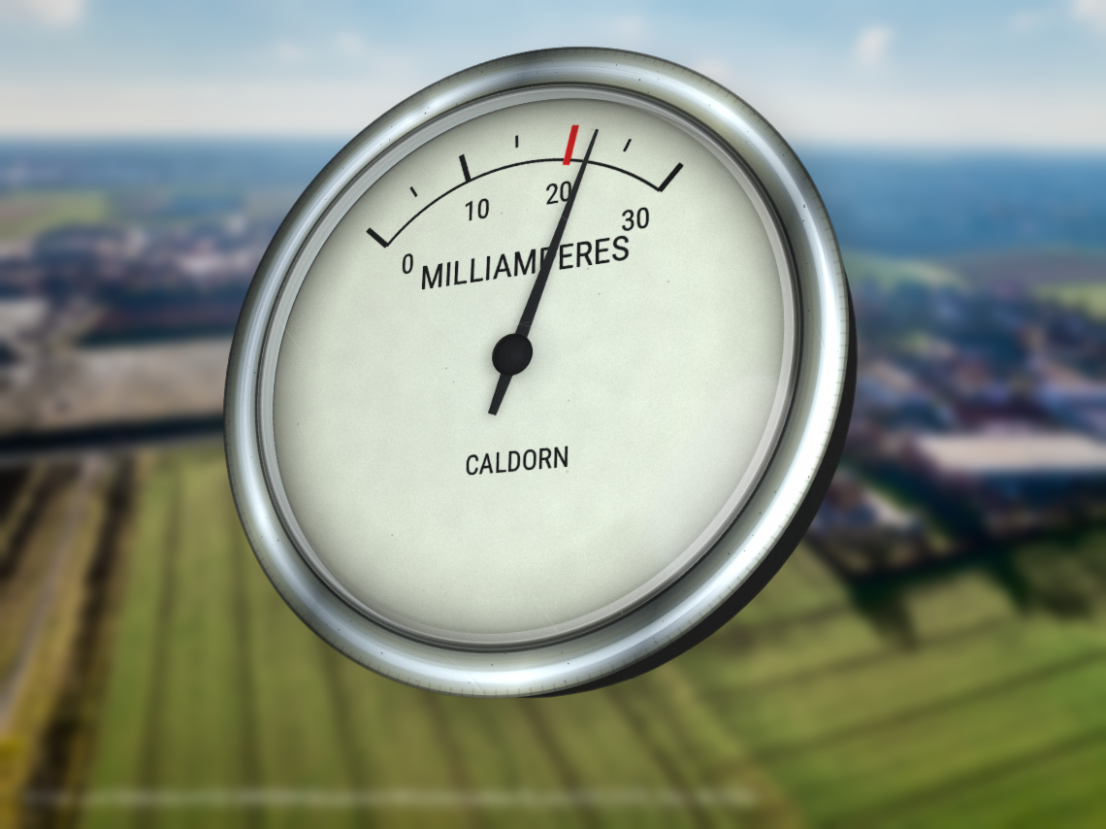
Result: {"value": 22.5, "unit": "mA"}
